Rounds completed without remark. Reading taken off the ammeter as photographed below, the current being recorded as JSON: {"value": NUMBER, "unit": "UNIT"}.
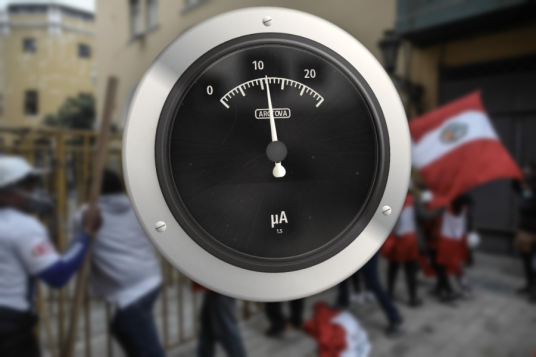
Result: {"value": 11, "unit": "µA"}
